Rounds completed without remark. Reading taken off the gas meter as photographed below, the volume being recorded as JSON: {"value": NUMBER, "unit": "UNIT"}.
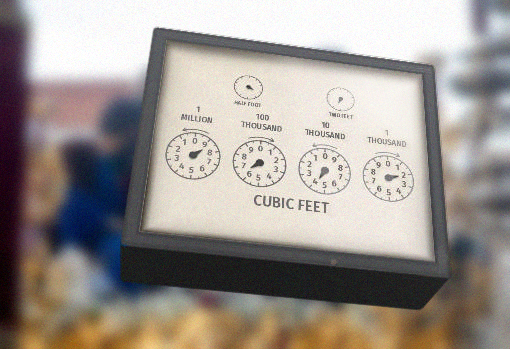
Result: {"value": 864200, "unit": "ft³"}
